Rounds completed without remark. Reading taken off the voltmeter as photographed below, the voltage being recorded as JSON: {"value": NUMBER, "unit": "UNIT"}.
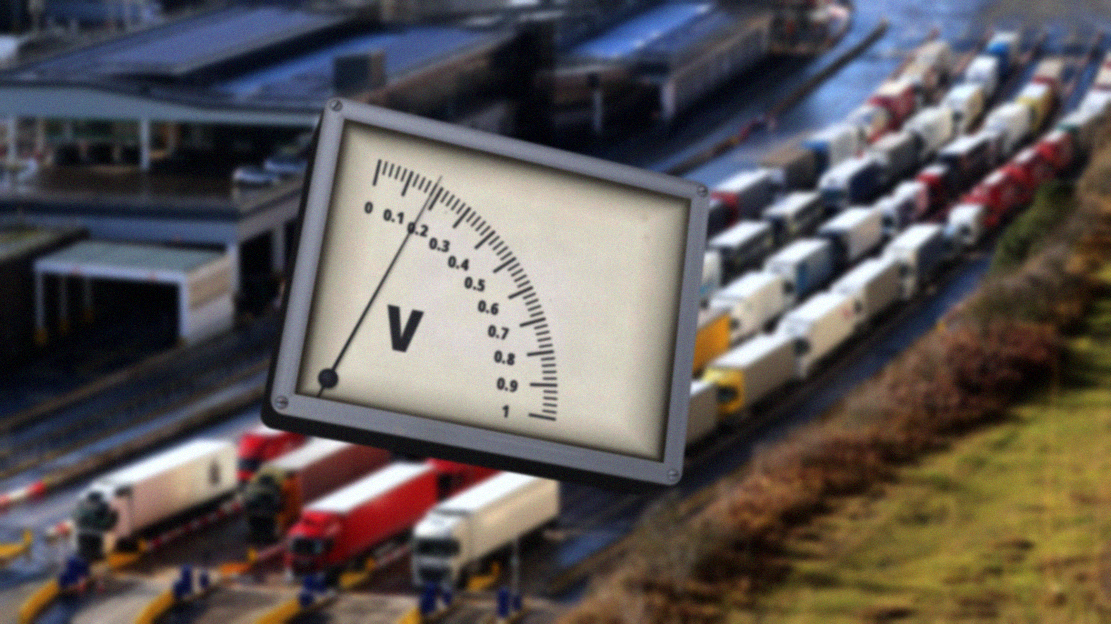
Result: {"value": 0.18, "unit": "V"}
